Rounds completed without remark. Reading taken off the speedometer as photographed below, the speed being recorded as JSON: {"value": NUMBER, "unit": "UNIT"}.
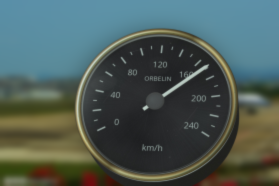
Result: {"value": 170, "unit": "km/h"}
